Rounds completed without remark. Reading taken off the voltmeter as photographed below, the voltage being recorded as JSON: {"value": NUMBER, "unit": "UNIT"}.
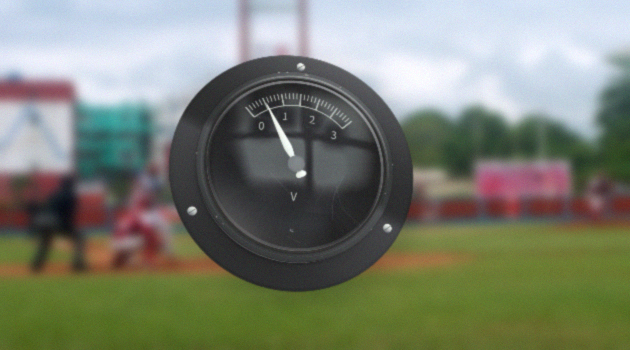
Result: {"value": 0.5, "unit": "V"}
